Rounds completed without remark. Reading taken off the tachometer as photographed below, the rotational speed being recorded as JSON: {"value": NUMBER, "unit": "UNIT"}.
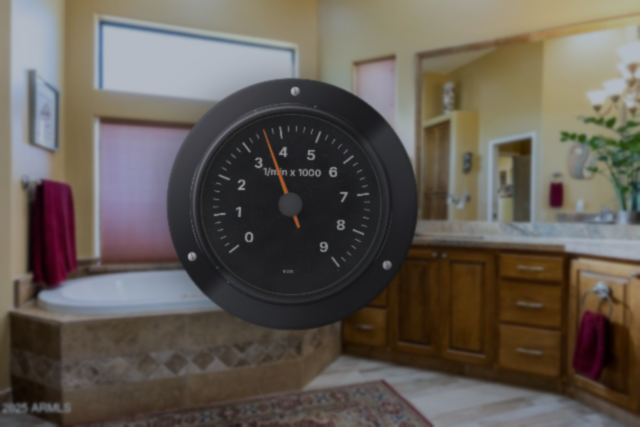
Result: {"value": 3600, "unit": "rpm"}
